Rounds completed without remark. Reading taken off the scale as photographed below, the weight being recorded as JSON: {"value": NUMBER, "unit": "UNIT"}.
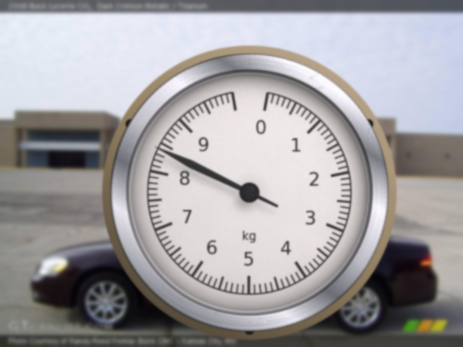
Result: {"value": 8.4, "unit": "kg"}
